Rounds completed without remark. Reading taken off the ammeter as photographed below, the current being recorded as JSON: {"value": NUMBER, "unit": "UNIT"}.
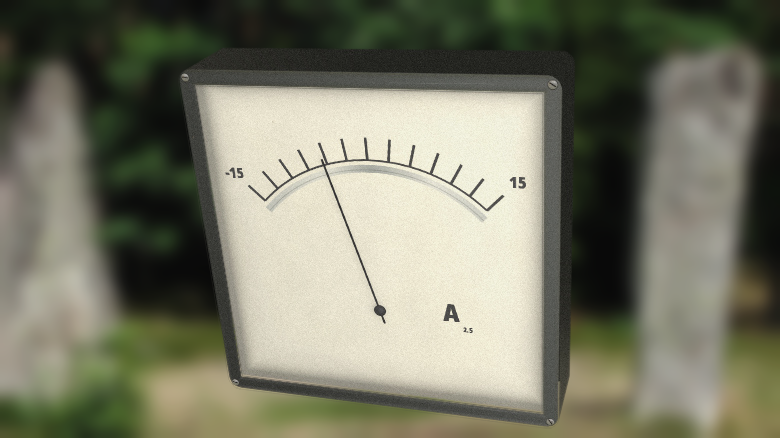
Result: {"value": -5, "unit": "A"}
